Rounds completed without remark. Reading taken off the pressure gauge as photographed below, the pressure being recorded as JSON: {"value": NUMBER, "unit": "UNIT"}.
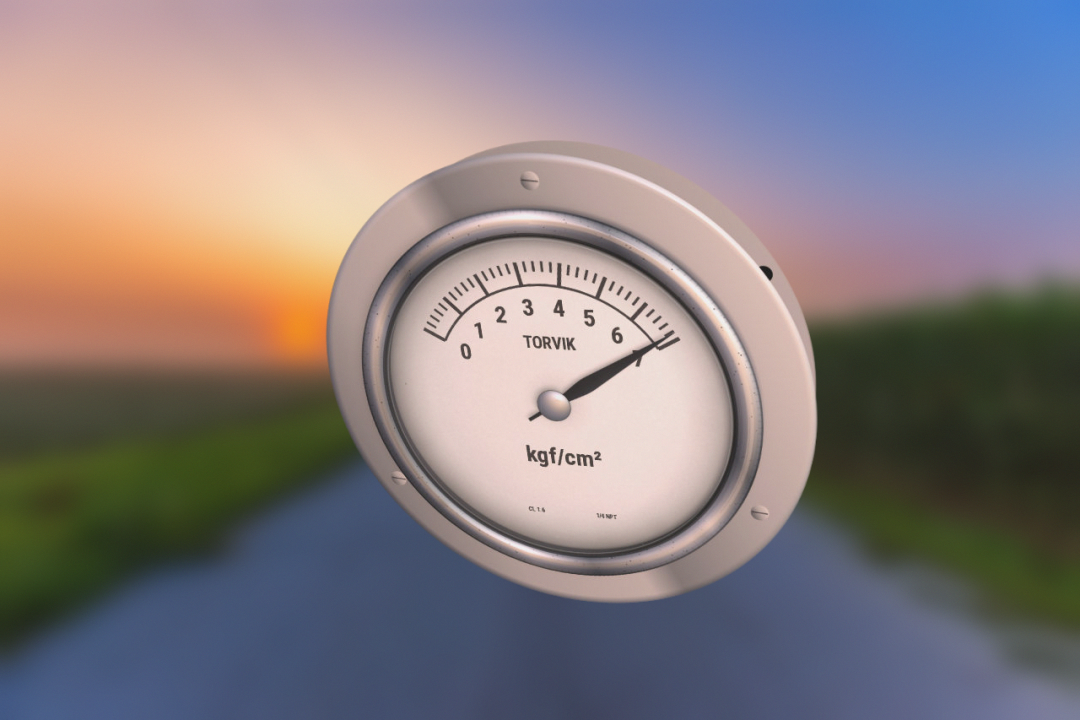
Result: {"value": 6.8, "unit": "kg/cm²"}
